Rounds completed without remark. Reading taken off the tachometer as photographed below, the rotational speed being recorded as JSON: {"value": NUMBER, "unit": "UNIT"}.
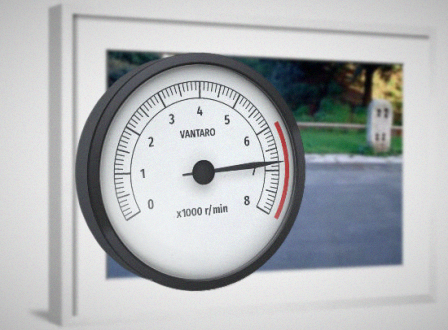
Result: {"value": 6800, "unit": "rpm"}
